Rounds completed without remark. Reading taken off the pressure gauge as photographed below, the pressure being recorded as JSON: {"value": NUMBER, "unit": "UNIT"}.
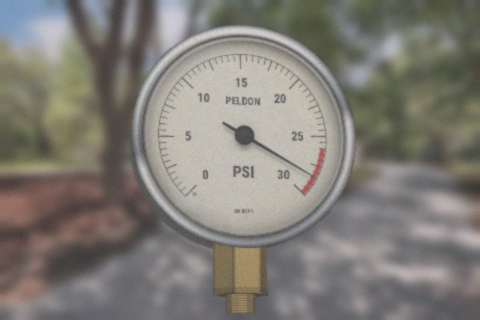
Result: {"value": 28.5, "unit": "psi"}
